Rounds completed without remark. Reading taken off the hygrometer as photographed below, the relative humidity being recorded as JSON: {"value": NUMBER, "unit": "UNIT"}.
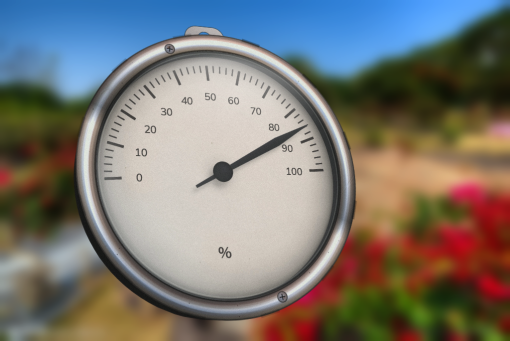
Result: {"value": 86, "unit": "%"}
